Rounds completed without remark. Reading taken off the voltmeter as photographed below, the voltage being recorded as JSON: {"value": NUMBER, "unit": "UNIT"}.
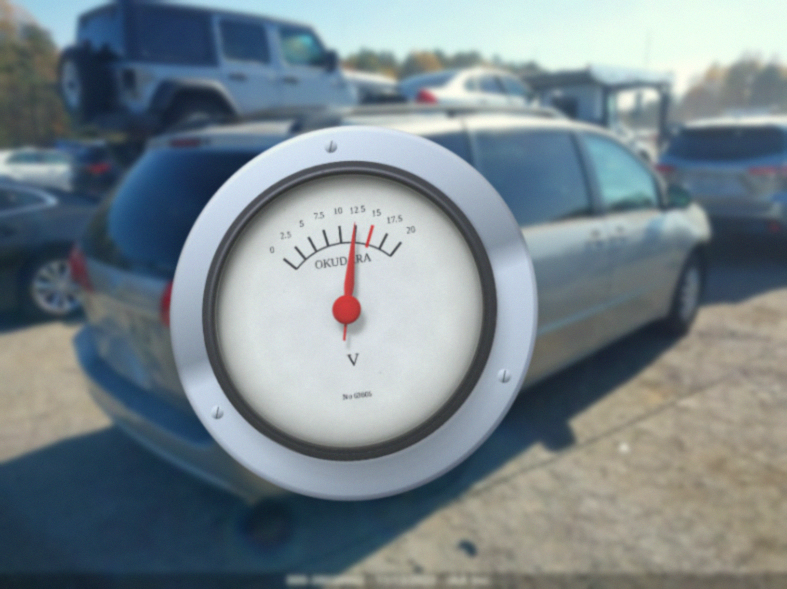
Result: {"value": 12.5, "unit": "V"}
